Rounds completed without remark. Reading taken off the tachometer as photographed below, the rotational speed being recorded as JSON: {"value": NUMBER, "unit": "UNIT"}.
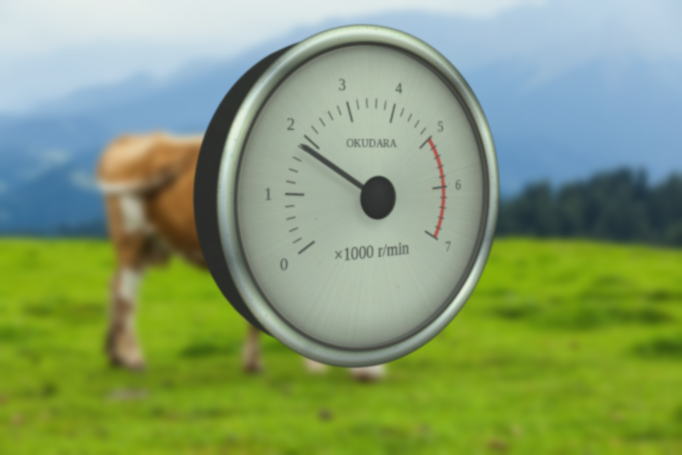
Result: {"value": 1800, "unit": "rpm"}
